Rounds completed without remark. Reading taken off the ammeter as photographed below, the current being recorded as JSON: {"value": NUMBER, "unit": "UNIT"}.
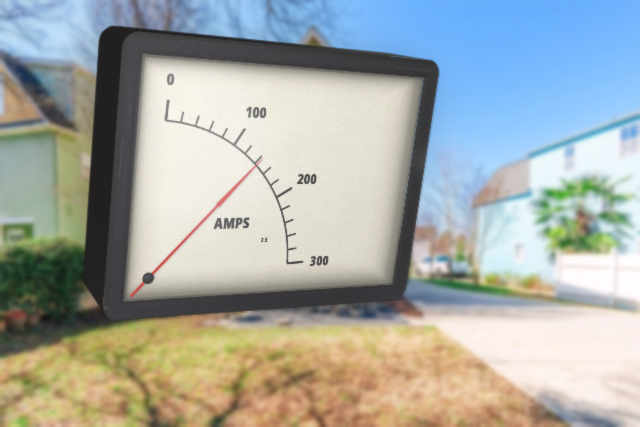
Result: {"value": 140, "unit": "A"}
